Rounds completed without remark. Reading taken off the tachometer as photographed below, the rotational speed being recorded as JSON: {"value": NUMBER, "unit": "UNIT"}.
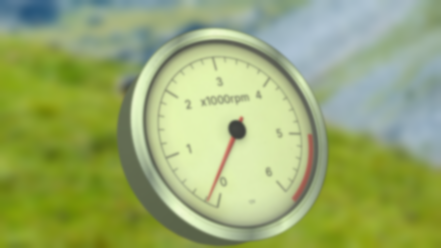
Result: {"value": 200, "unit": "rpm"}
